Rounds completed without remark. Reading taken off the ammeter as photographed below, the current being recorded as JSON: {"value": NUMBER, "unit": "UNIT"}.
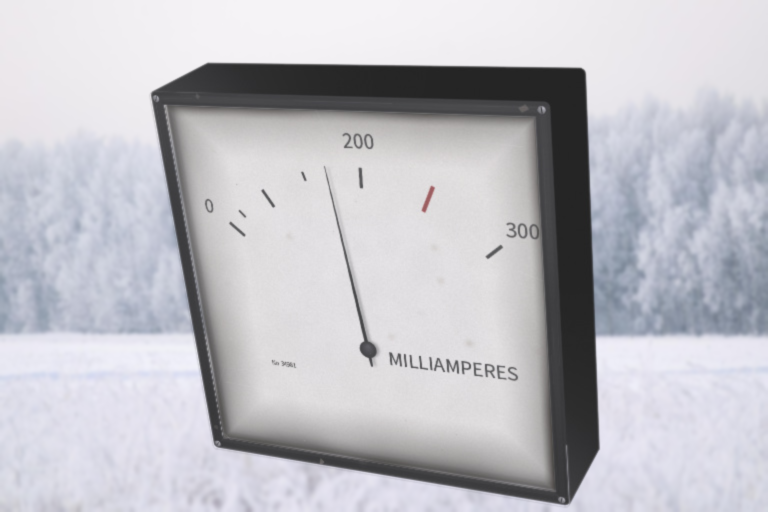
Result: {"value": 175, "unit": "mA"}
